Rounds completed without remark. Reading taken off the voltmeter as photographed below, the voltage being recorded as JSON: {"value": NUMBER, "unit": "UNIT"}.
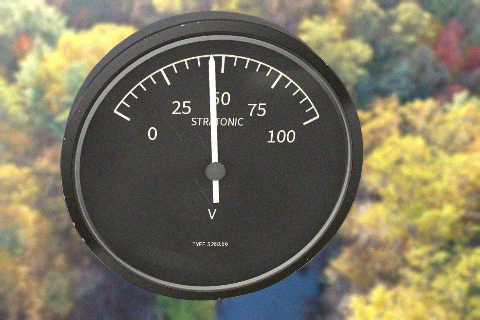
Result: {"value": 45, "unit": "V"}
